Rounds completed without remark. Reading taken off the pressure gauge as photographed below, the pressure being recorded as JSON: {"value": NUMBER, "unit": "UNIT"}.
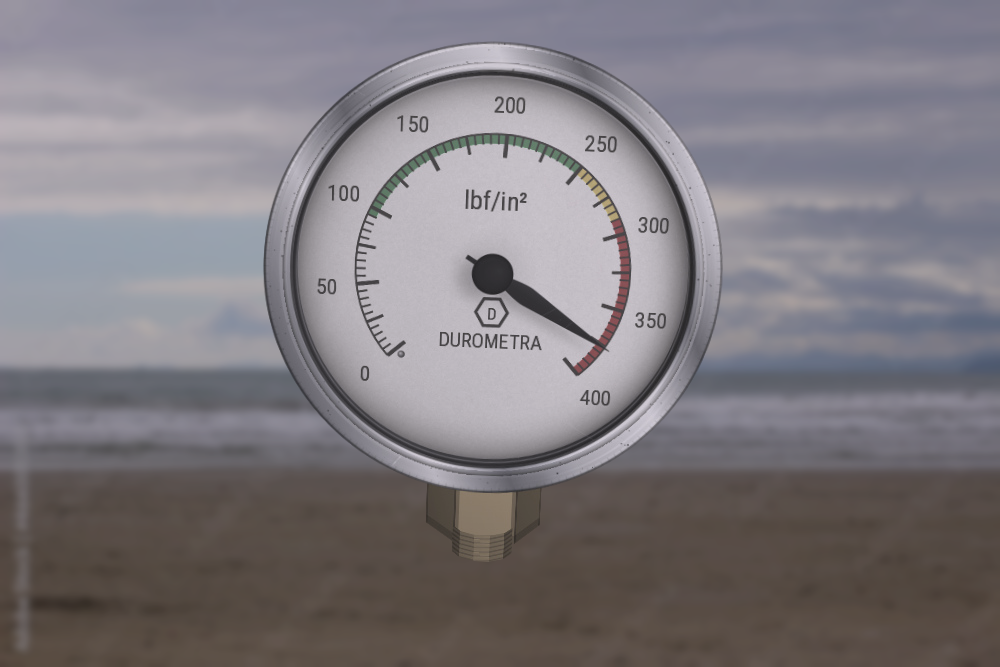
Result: {"value": 375, "unit": "psi"}
